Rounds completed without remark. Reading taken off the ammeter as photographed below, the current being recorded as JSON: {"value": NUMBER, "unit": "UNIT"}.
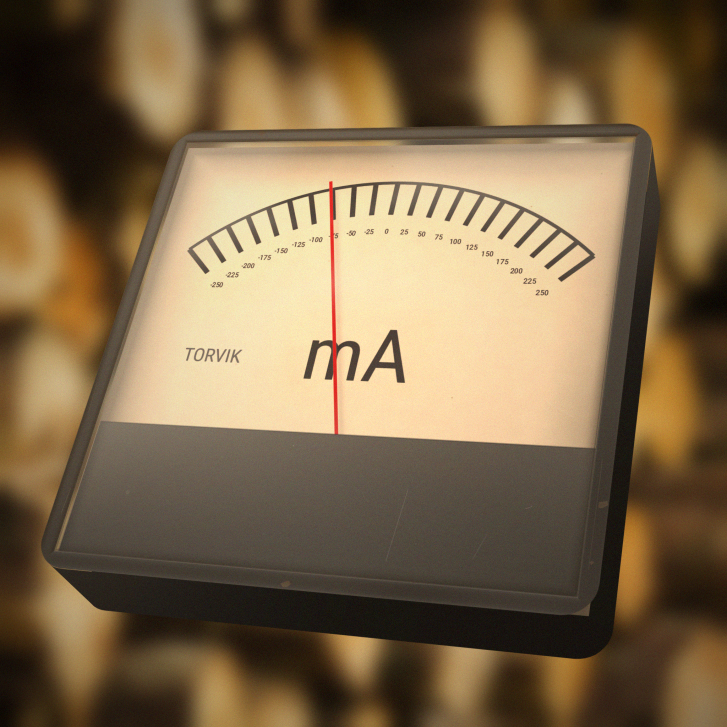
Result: {"value": -75, "unit": "mA"}
